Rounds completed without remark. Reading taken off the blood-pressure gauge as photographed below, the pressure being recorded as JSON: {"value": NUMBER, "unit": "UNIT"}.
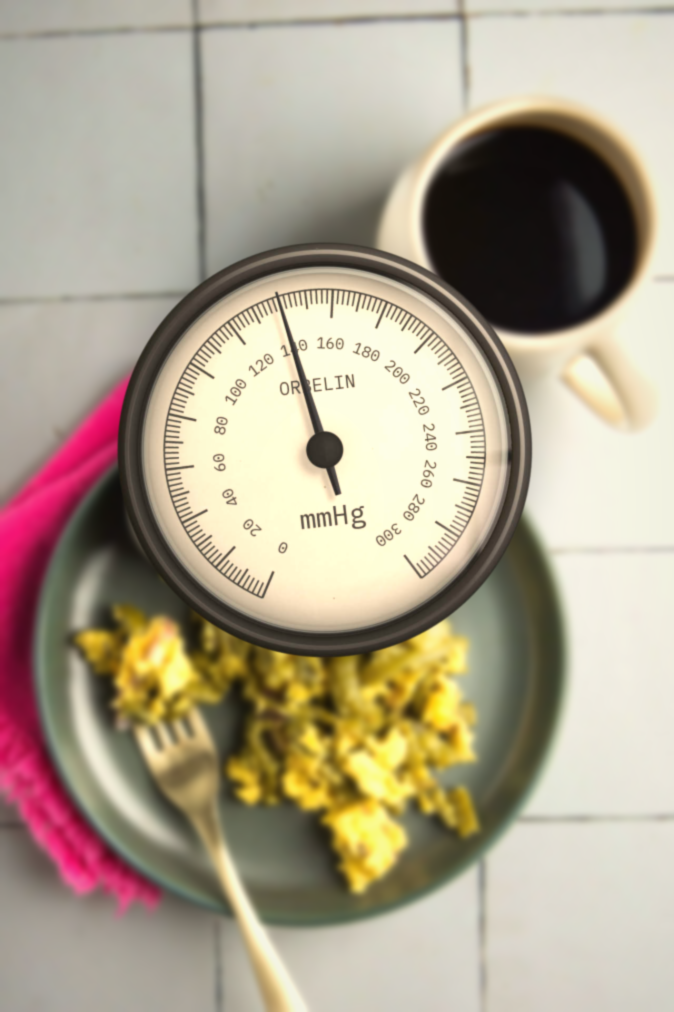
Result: {"value": 140, "unit": "mmHg"}
